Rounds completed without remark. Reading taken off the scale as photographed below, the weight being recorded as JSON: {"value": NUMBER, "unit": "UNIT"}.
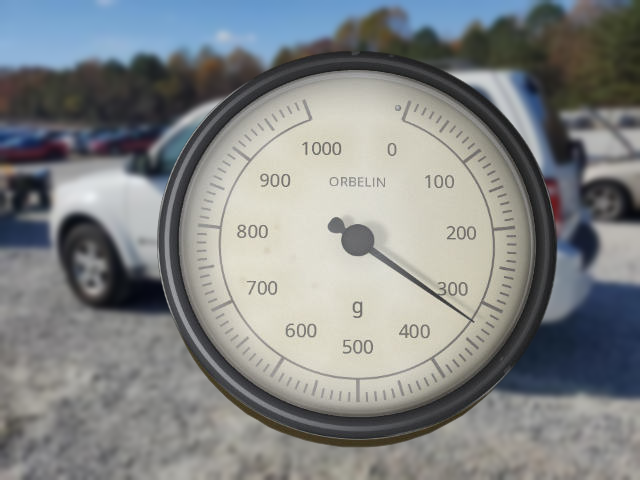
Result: {"value": 330, "unit": "g"}
